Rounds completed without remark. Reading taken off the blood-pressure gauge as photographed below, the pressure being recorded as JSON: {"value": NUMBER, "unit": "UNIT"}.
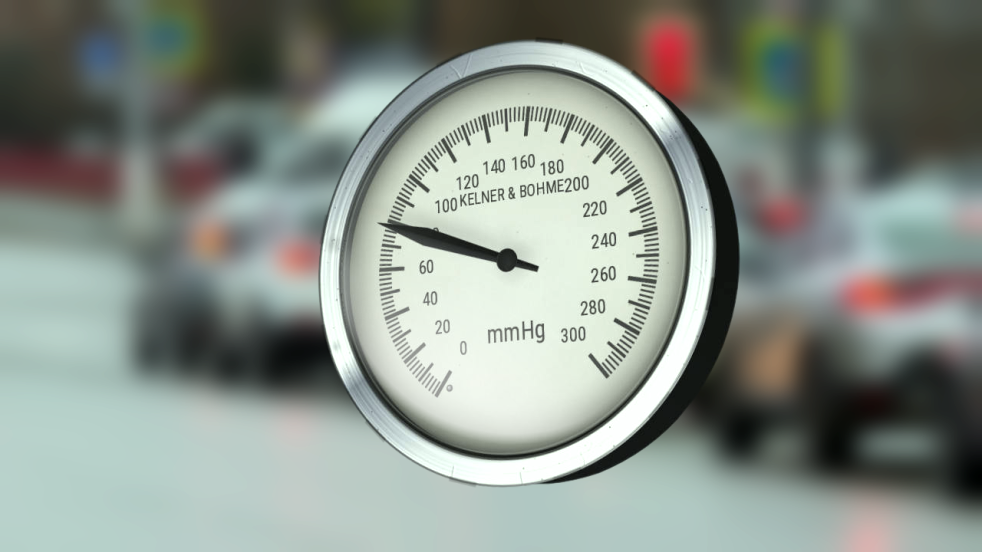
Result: {"value": 78, "unit": "mmHg"}
